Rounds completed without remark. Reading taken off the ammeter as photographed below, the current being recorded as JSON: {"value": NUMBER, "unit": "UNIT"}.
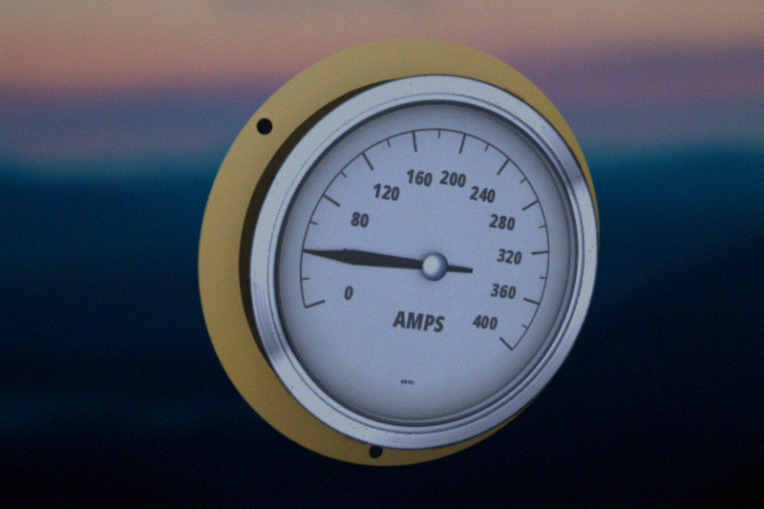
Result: {"value": 40, "unit": "A"}
